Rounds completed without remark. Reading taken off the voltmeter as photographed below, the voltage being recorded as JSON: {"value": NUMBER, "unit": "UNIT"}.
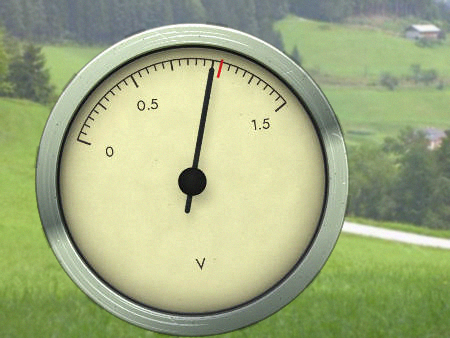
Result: {"value": 1, "unit": "V"}
